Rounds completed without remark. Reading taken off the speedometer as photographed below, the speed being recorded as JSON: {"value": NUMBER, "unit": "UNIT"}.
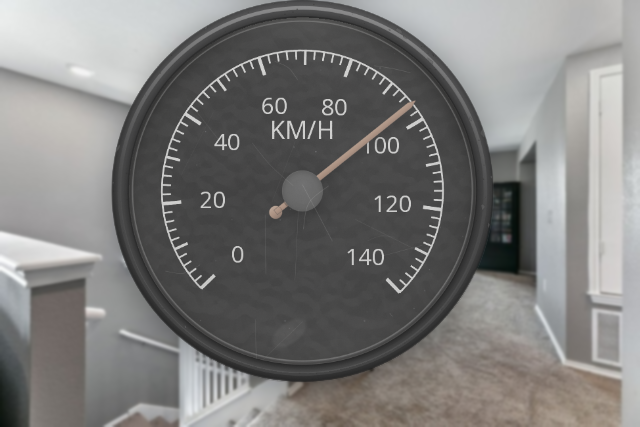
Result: {"value": 96, "unit": "km/h"}
